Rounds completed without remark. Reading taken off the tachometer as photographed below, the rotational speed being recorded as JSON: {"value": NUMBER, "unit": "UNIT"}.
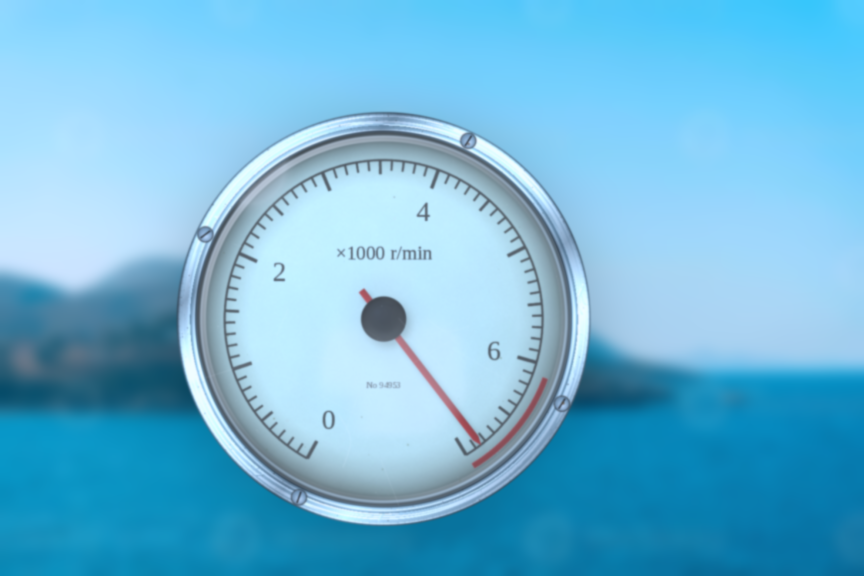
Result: {"value": 6850, "unit": "rpm"}
